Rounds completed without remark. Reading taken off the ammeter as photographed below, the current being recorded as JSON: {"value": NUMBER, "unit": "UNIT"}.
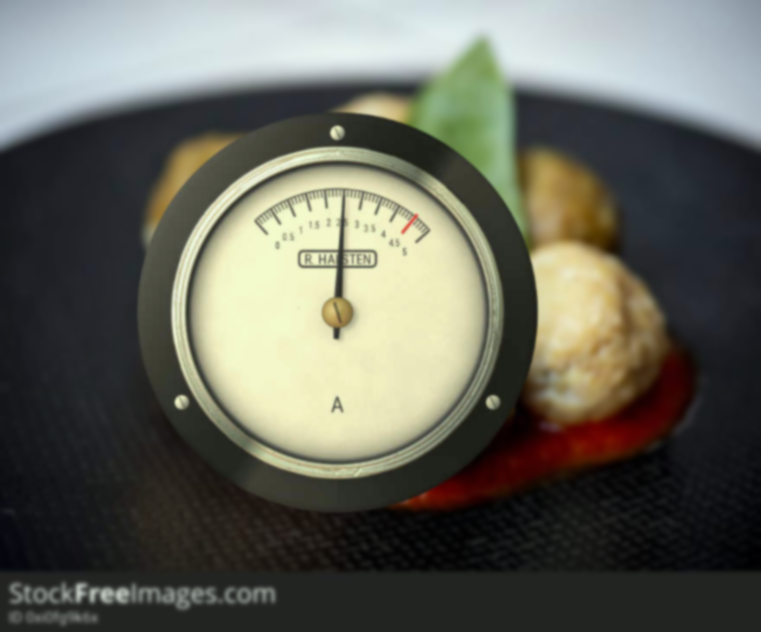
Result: {"value": 2.5, "unit": "A"}
